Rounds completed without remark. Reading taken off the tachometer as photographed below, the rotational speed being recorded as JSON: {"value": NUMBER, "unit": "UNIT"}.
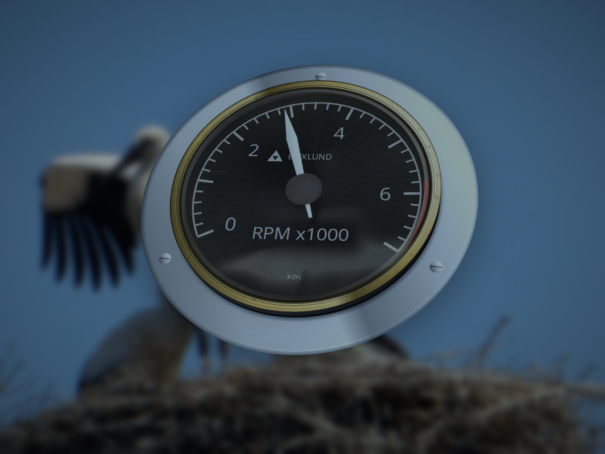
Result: {"value": 2900, "unit": "rpm"}
